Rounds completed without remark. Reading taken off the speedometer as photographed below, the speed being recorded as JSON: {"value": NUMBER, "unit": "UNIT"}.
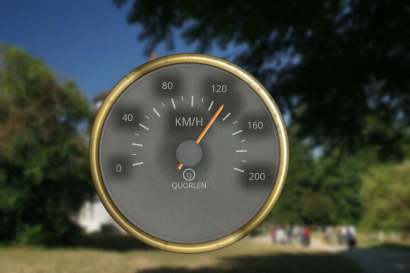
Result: {"value": 130, "unit": "km/h"}
